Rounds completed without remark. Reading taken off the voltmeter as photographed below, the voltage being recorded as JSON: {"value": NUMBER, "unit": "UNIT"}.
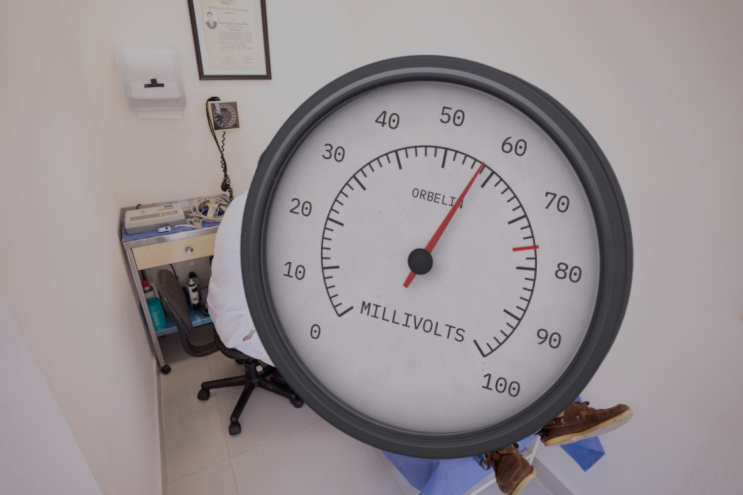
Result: {"value": 58, "unit": "mV"}
